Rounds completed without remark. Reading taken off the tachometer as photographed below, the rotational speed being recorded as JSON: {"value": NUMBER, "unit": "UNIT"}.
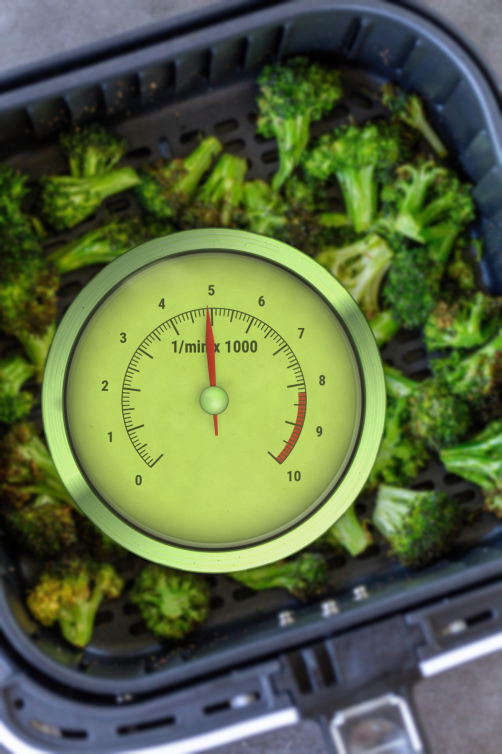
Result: {"value": 4900, "unit": "rpm"}
